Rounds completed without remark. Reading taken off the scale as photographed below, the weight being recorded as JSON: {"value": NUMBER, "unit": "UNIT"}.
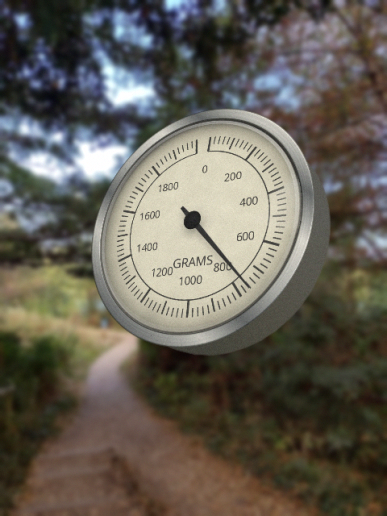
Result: {"value": 760, "unit": "g"}
